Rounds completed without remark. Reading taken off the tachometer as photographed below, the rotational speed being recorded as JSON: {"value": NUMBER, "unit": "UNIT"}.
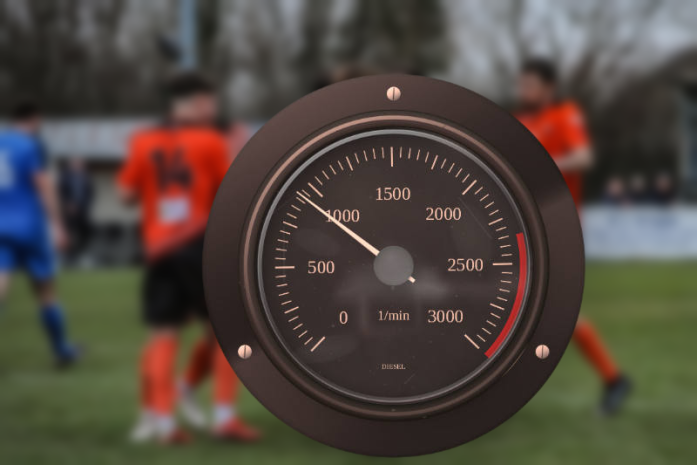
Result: {"value": 925, "unit": "rpm"}
